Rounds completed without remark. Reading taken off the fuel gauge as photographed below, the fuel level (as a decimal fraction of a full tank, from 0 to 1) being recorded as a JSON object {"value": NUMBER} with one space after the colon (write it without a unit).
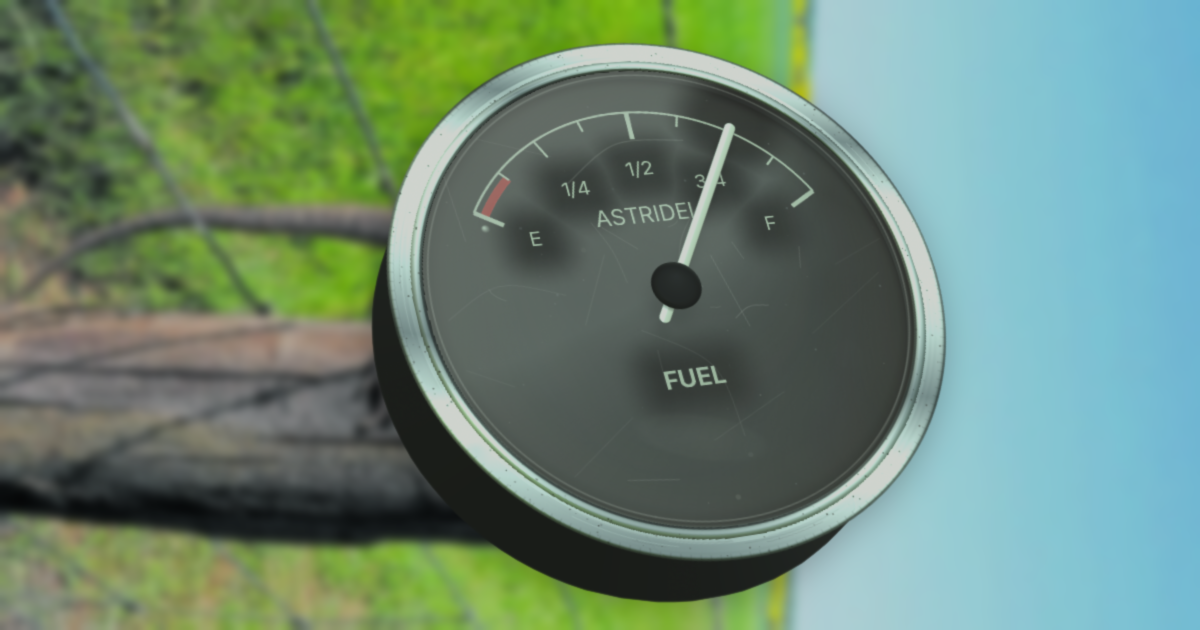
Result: {"value": 0.75}
